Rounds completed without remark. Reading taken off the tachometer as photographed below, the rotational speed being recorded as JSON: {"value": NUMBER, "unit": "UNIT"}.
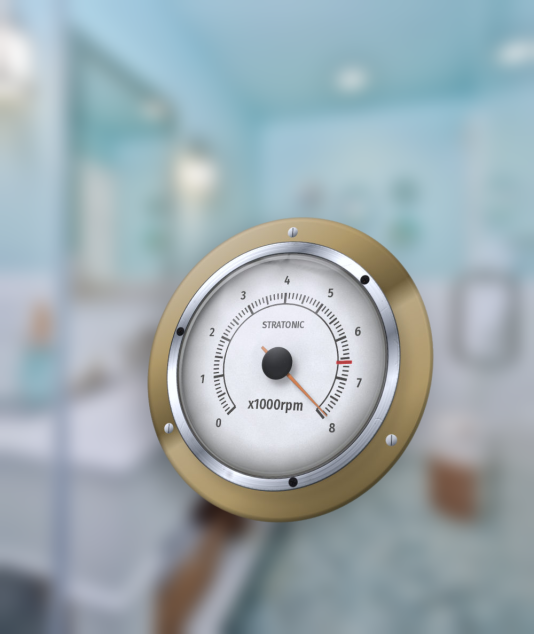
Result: {"value": 7900, "unit": "rpm"}
